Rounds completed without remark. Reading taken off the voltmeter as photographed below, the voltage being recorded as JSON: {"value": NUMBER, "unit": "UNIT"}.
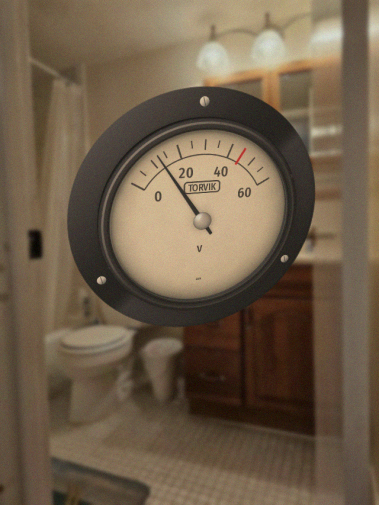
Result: {"value": 12.5, "unit": "V"}
